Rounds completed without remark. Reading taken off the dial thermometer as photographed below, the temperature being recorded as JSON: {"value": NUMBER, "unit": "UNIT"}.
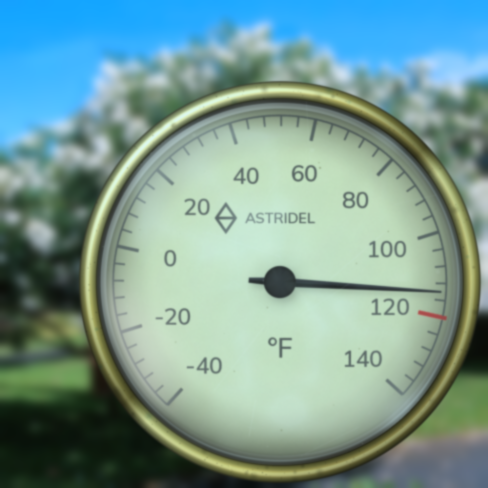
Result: {"value": 114, "unit": "°F"}
